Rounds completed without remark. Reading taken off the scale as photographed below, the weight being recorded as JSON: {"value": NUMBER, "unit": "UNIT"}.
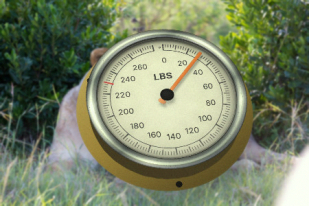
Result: {"value": 30, "unit": "lb"}
